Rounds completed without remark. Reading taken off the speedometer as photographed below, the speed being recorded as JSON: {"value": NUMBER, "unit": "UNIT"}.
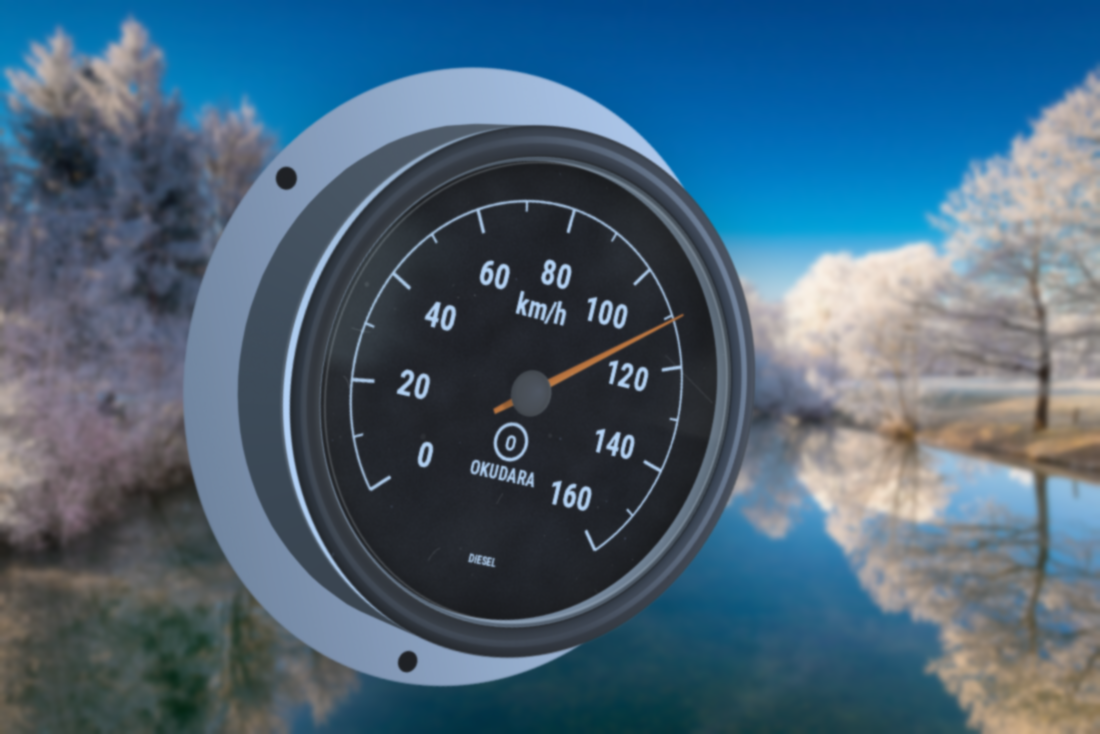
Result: {"value": 110, "unit": "km/h"}
